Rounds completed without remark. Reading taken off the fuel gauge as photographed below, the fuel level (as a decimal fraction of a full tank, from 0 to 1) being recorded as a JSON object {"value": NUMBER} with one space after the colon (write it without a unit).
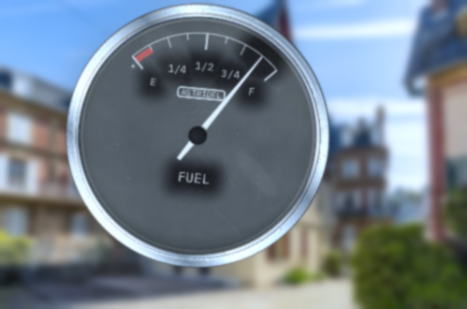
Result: {"value": 0.875}
